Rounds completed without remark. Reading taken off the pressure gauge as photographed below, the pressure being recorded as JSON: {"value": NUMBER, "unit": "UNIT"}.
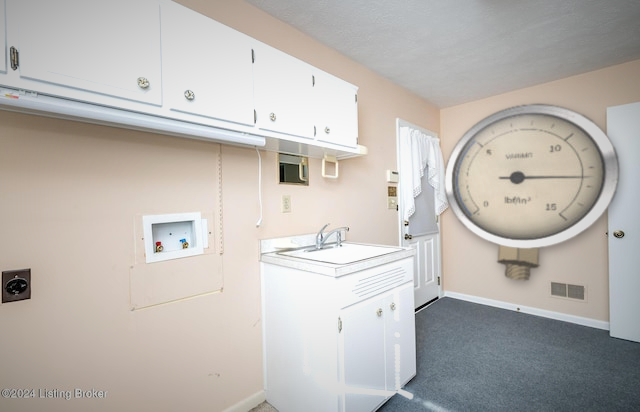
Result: {"value": 12.5, "unit": "psi"}
